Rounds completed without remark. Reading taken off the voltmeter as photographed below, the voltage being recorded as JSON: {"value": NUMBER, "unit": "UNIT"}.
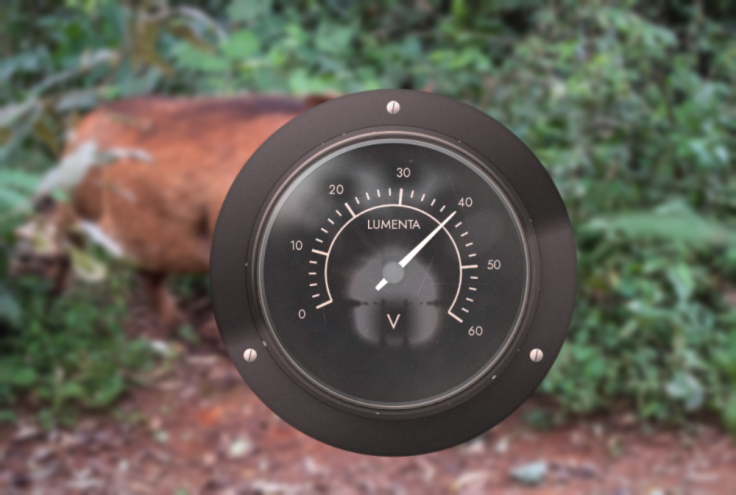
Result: {"value": 40, "unit": "V"}
